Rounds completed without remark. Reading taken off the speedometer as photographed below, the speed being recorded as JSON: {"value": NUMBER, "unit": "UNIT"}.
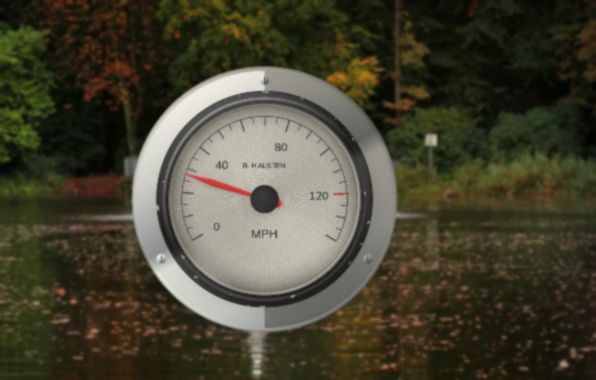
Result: {"value": 27.5, "unit": "mph"}
